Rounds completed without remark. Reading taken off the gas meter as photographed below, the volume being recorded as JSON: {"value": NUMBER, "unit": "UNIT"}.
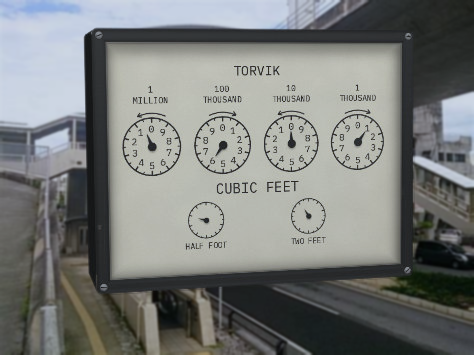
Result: {"value": 60100, "unit": "ft³"}
